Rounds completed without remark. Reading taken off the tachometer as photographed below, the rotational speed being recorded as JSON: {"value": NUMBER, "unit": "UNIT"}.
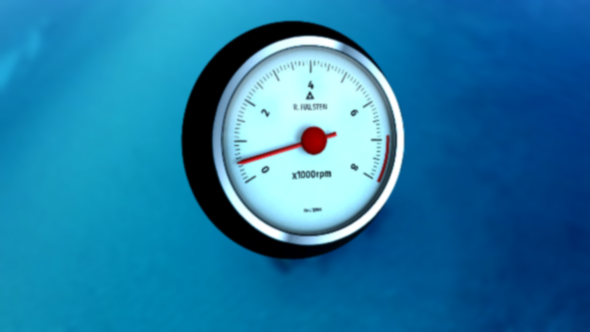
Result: {"value": 500, "unit": "rpm"}
